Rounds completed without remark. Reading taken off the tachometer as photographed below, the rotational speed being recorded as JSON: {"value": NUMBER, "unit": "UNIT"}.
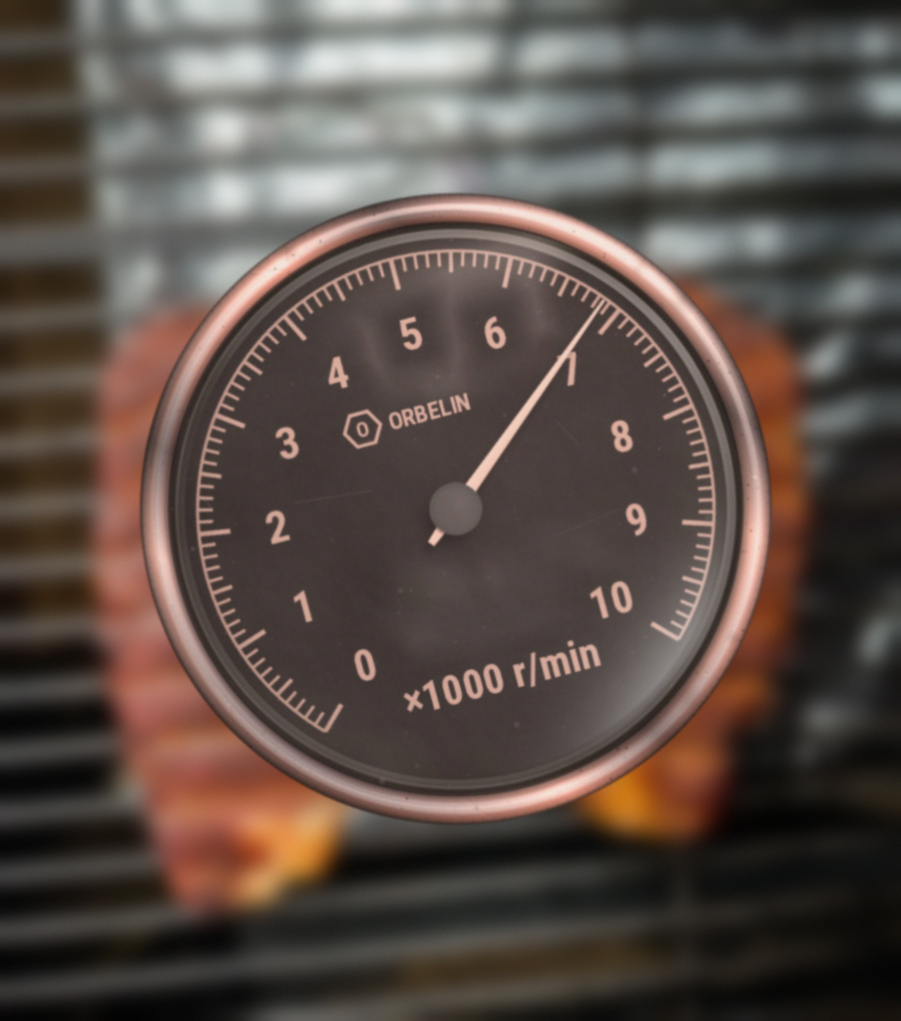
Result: {"value": 6850, "unit": "rpm"}
